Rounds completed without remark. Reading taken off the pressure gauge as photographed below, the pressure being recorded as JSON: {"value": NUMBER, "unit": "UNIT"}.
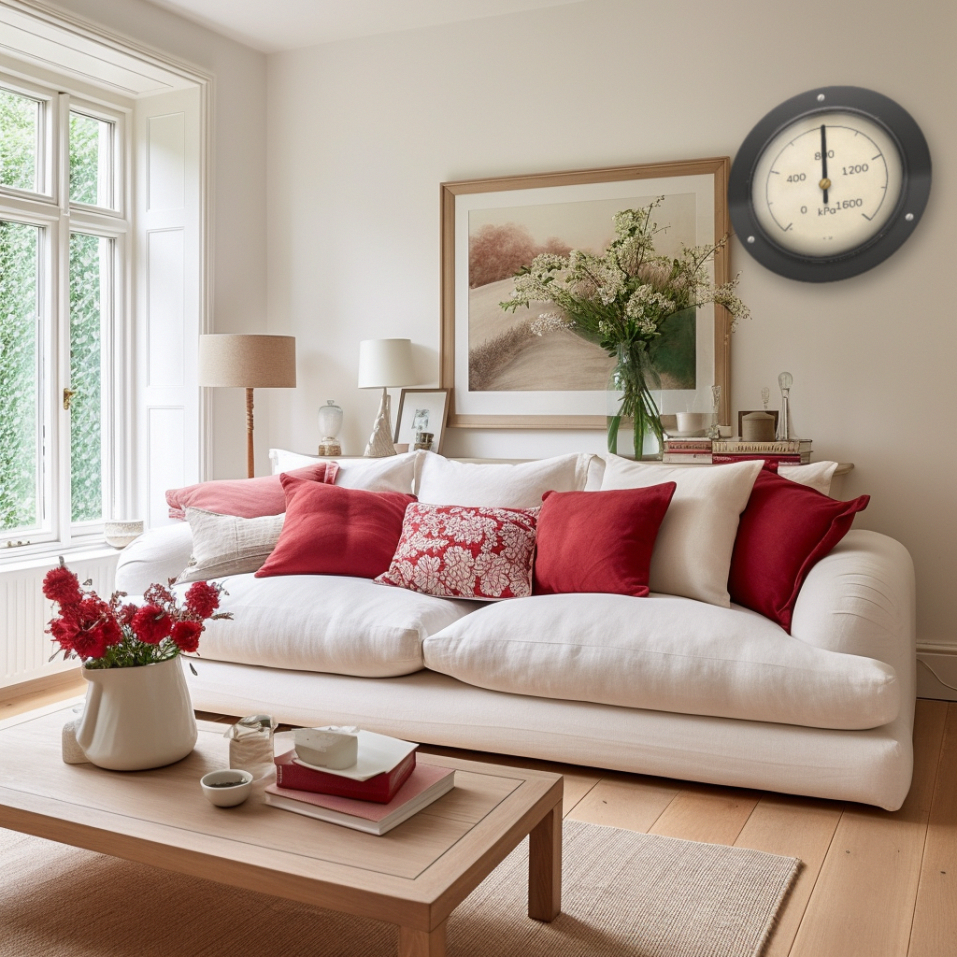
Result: {"value": 800, "unit": "kPa"}
